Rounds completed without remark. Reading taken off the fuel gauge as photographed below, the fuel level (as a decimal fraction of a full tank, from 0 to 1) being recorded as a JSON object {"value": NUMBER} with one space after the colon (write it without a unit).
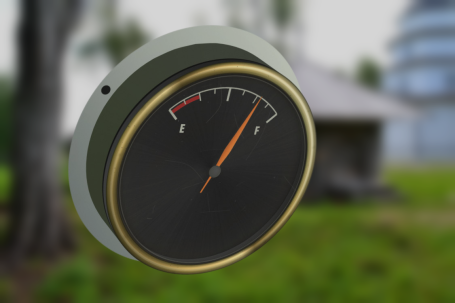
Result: {"value": 0.75}
